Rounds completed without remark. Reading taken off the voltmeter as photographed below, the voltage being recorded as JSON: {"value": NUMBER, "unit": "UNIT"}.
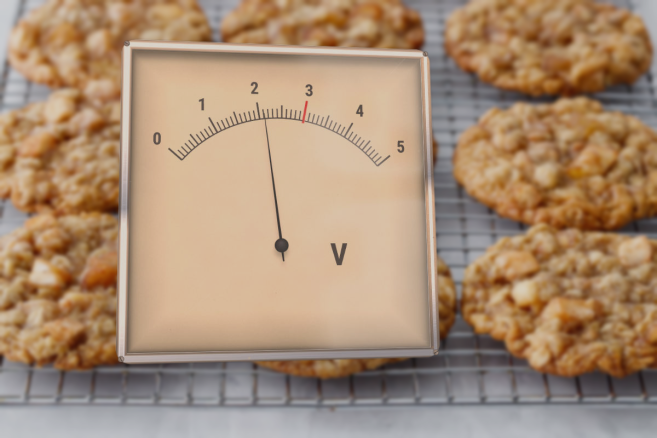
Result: {"value": 2.1, "unit": "V"}
